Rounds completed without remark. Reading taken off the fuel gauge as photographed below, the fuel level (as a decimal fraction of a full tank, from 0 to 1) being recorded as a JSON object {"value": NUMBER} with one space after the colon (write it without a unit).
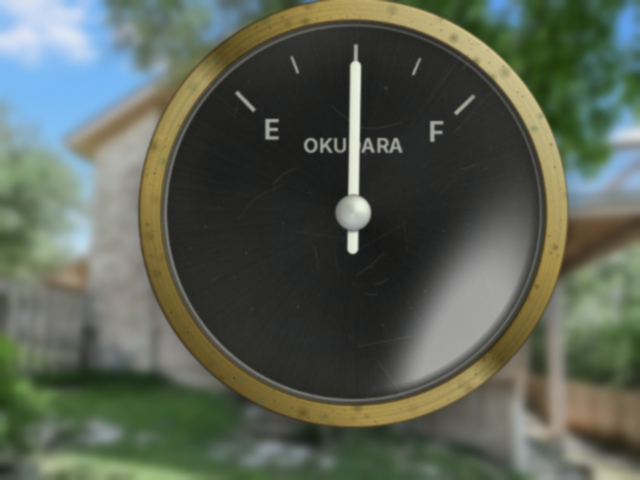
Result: {"value": 0.5}
